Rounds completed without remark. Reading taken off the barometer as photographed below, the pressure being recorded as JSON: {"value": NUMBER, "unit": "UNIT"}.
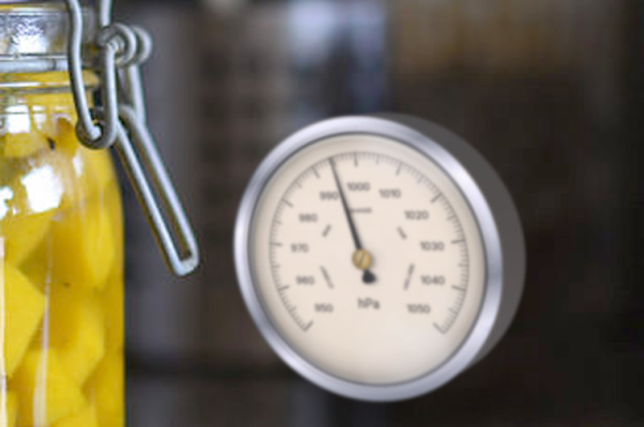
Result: {"value": 995, "unit": "hPa"}
